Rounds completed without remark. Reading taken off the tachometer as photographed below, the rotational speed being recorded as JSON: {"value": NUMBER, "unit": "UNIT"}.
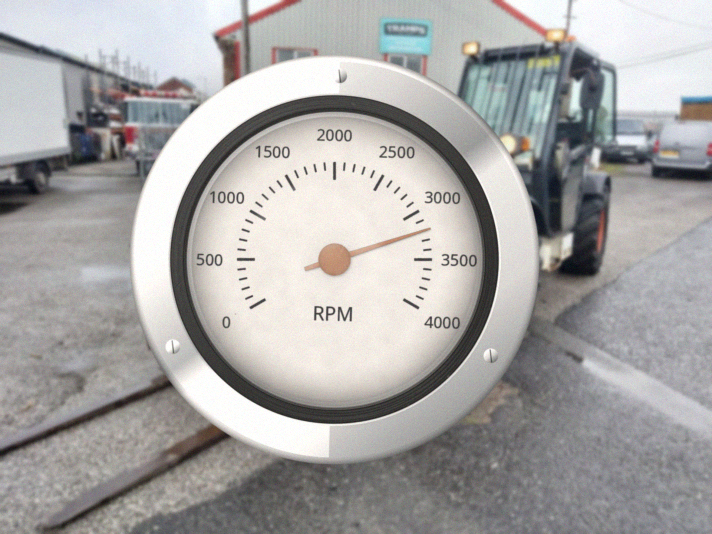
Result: {"value": 3200, "unit": "rpm"}
